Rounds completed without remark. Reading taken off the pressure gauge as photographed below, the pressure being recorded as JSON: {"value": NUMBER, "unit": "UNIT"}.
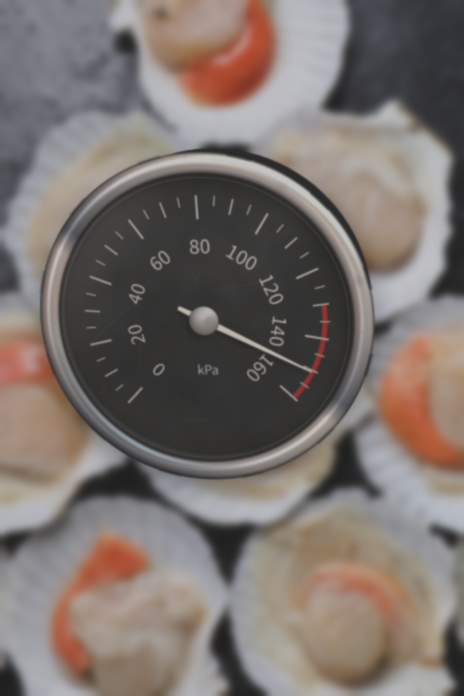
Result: {"value": 150, "unit": "kPa"}
